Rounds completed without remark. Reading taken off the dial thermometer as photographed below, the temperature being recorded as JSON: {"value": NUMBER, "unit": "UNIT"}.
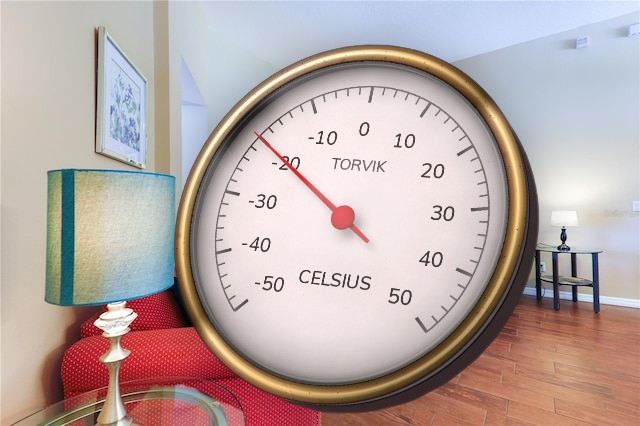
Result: {"value": -20, "unit": "°C"}
